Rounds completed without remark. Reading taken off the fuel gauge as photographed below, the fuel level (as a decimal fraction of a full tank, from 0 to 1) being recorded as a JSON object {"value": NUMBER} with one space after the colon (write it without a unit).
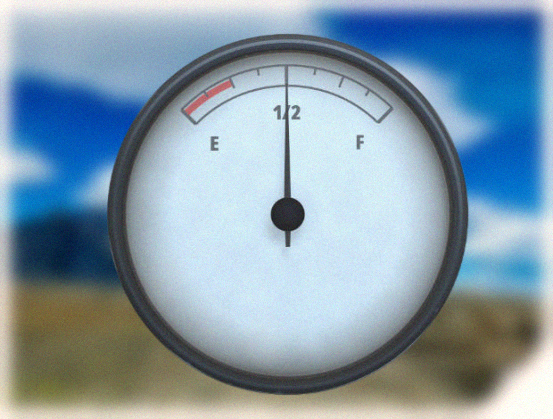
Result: {"value": 0.5}
